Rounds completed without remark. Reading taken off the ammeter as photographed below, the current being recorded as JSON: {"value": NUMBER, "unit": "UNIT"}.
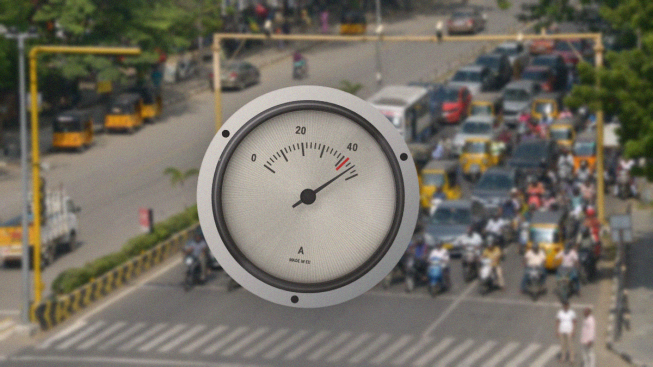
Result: {"value": 46, "unit": "A"}
